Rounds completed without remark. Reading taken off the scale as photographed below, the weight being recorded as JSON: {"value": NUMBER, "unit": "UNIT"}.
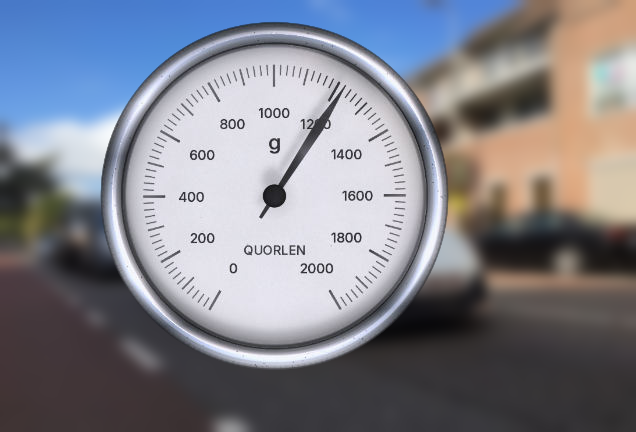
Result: {"value": 1220, "unit": "g"}
